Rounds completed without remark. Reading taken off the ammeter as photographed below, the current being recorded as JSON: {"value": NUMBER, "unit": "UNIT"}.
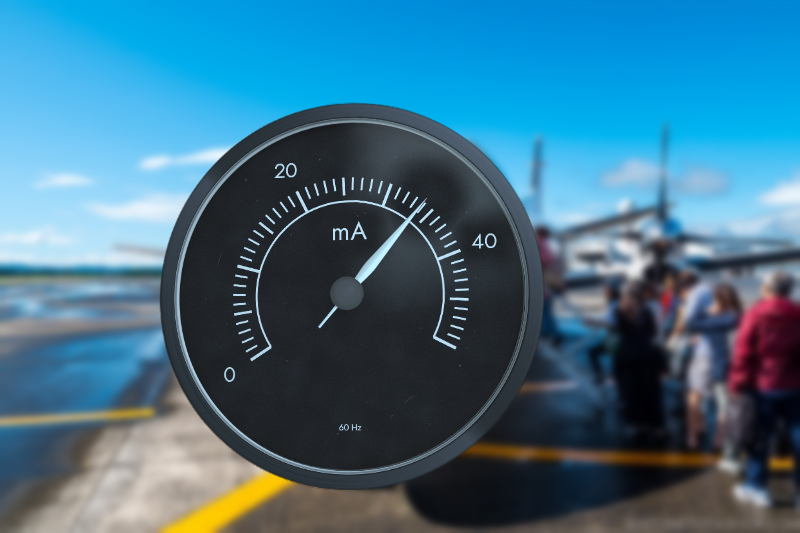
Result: {"value": 34, "unit": "mA"}
